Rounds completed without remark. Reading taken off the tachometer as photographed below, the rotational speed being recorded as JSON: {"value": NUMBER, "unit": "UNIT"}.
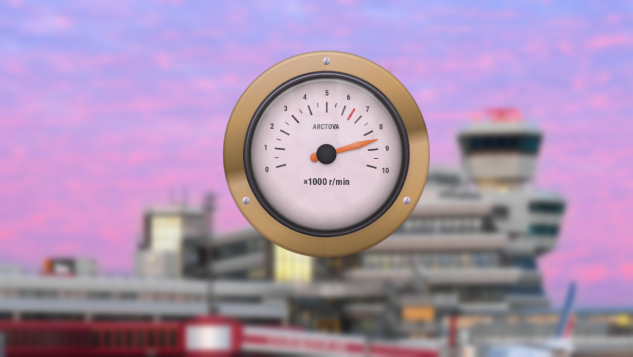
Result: {"value": 8500, "unit": "rpm"}
